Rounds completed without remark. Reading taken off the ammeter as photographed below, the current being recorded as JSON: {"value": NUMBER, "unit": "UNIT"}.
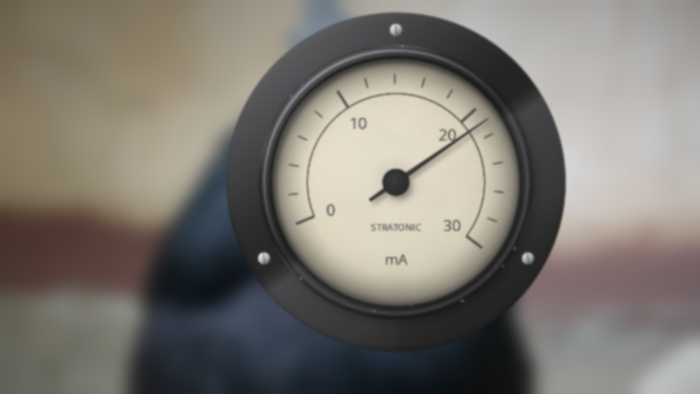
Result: {"value": 21, "unit": "mA"}
